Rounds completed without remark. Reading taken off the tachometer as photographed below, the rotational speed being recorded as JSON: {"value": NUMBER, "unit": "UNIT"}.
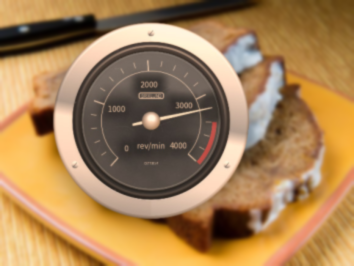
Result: {"value": 3200, "unit": "rpm"}
